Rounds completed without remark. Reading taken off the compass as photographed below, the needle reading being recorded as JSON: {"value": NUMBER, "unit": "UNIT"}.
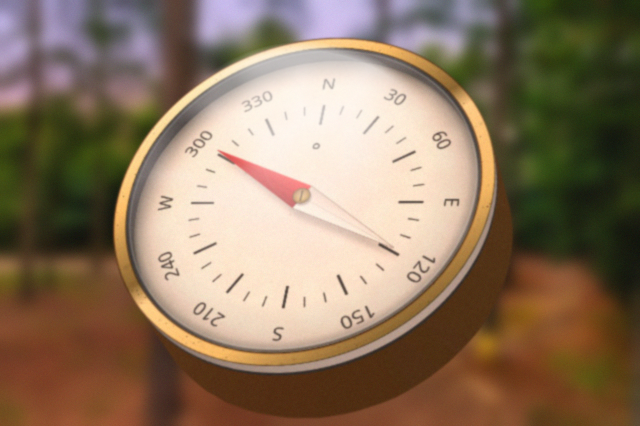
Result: {"value": 300, "unit": "°"}
